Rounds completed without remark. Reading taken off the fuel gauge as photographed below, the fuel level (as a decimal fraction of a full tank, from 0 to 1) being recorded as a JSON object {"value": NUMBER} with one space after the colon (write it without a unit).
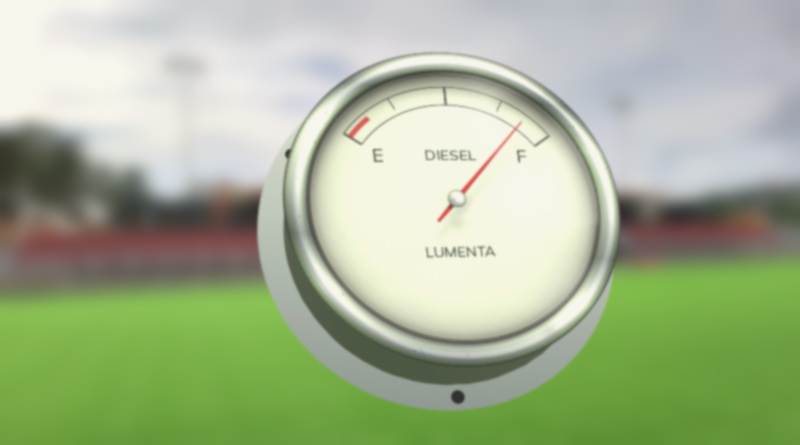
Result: {"value": 0.875}
